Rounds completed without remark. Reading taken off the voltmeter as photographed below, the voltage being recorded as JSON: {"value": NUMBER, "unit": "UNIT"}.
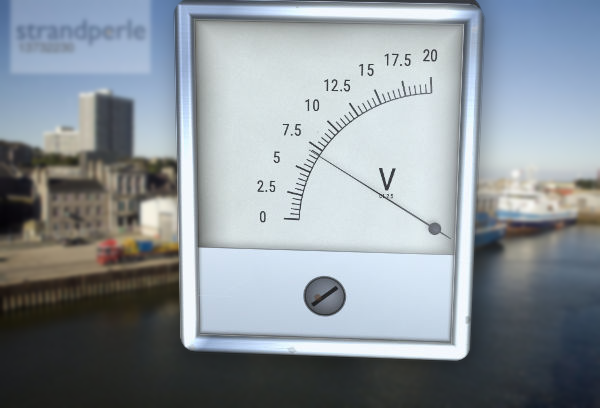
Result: {"value": 7, "unit": "V"}
